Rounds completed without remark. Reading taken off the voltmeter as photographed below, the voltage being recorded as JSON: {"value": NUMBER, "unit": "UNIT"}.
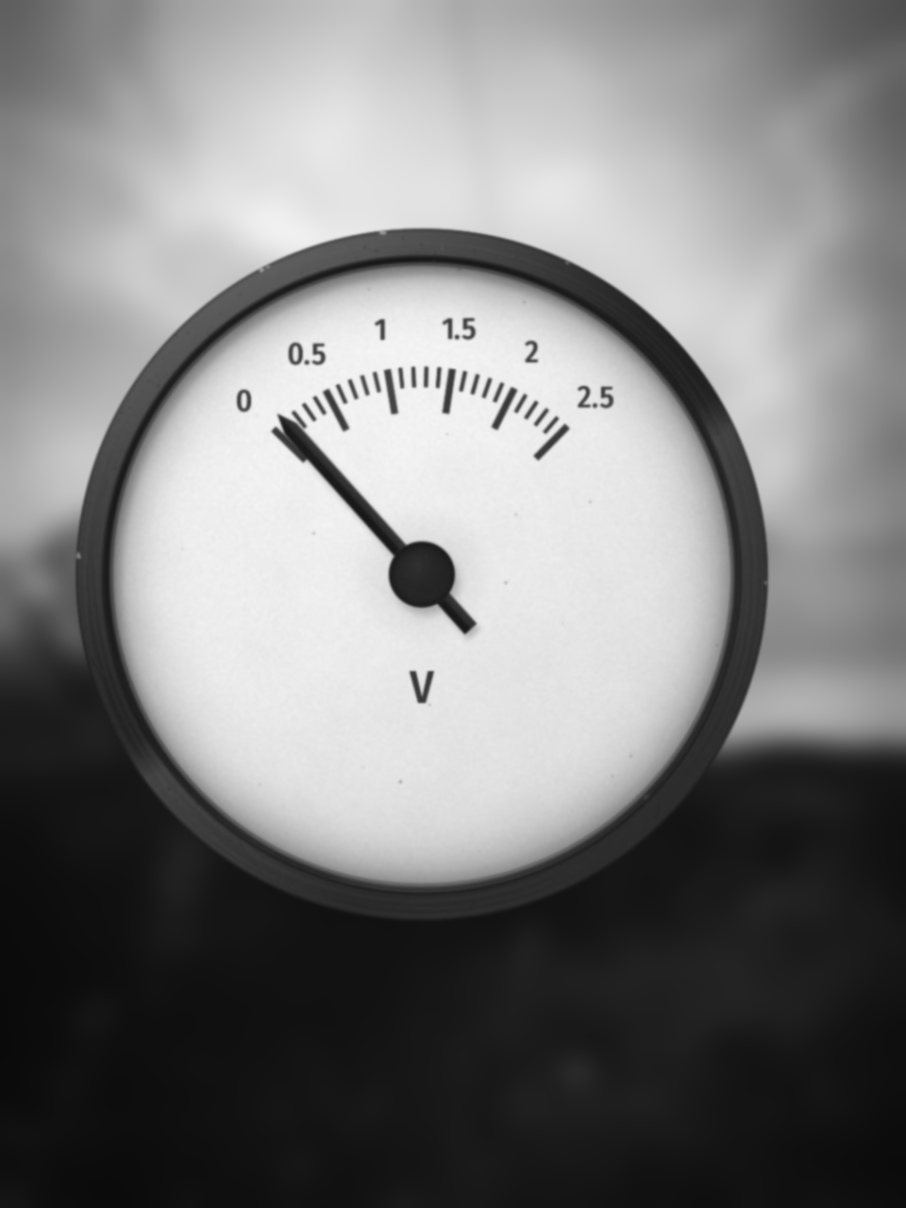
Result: {"value": 0.1, "unit": "V"}
